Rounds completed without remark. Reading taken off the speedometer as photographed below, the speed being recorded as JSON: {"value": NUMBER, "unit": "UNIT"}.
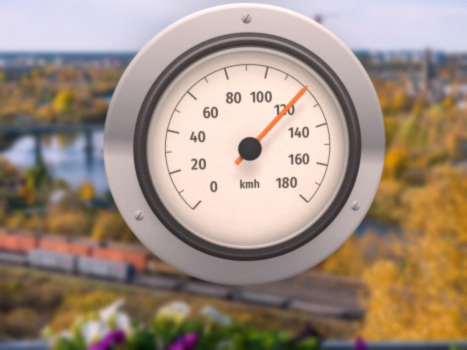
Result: {"value": 120, "unit": "km/h"}
